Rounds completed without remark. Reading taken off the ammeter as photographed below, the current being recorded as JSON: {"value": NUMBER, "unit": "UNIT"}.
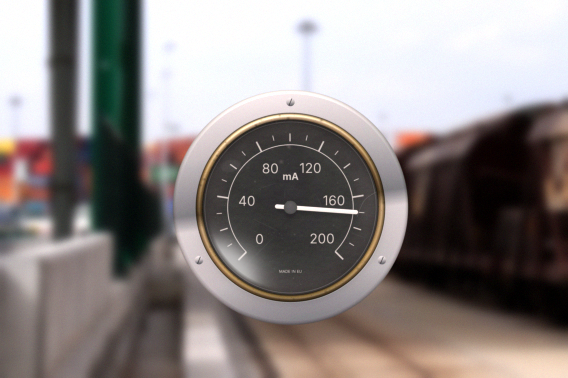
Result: {"value": 170, "unit": "mA"}
